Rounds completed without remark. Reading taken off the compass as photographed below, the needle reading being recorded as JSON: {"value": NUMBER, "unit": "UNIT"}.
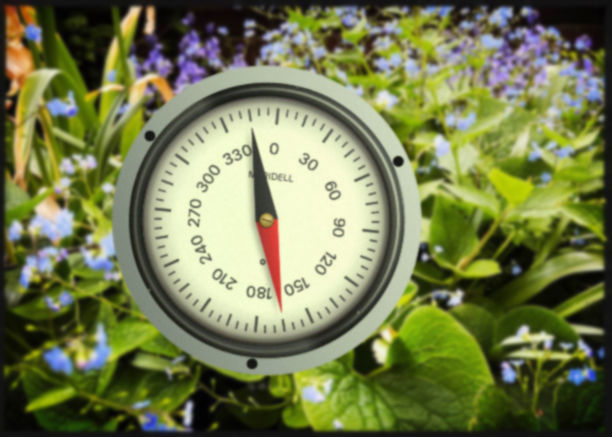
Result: {"value": 165, "unit": "°"}
